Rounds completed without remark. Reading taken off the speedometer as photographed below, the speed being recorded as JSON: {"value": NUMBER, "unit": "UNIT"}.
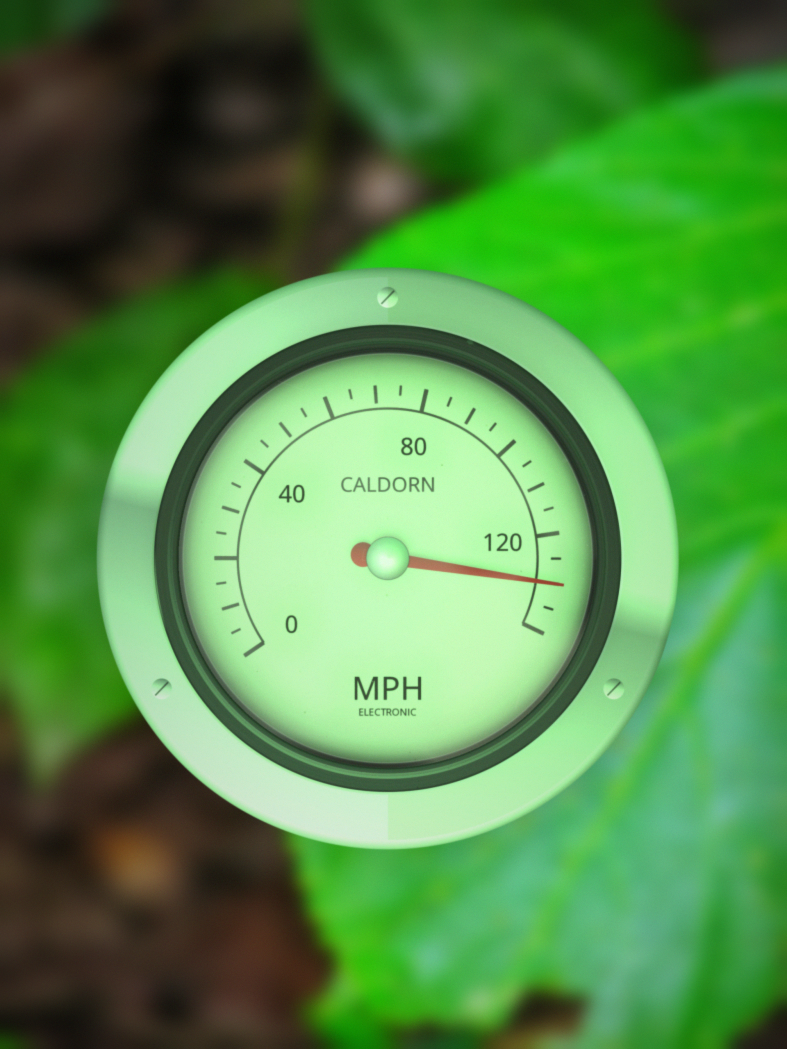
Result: {"value": 130, "unit": "mph"}
